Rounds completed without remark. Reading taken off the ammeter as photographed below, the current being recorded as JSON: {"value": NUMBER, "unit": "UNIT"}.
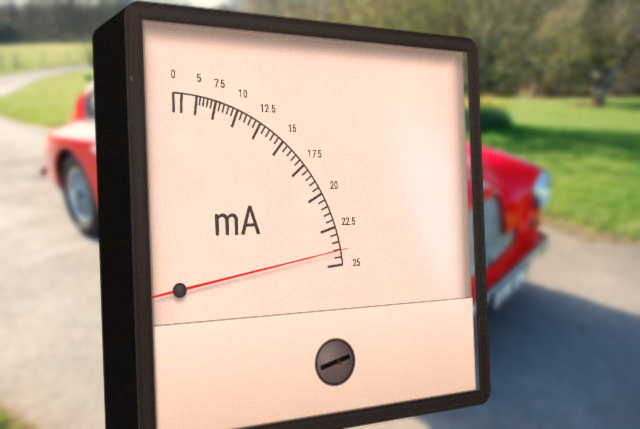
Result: {"value": 24, "unit": "mA"}
